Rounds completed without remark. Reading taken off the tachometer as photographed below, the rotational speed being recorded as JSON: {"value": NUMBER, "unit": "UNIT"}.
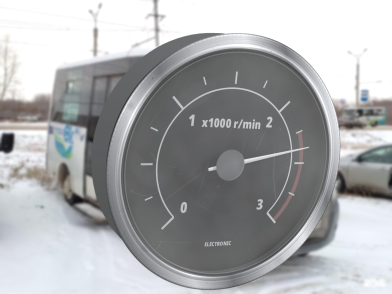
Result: {"value": 2375, "unit": "rpm"}
